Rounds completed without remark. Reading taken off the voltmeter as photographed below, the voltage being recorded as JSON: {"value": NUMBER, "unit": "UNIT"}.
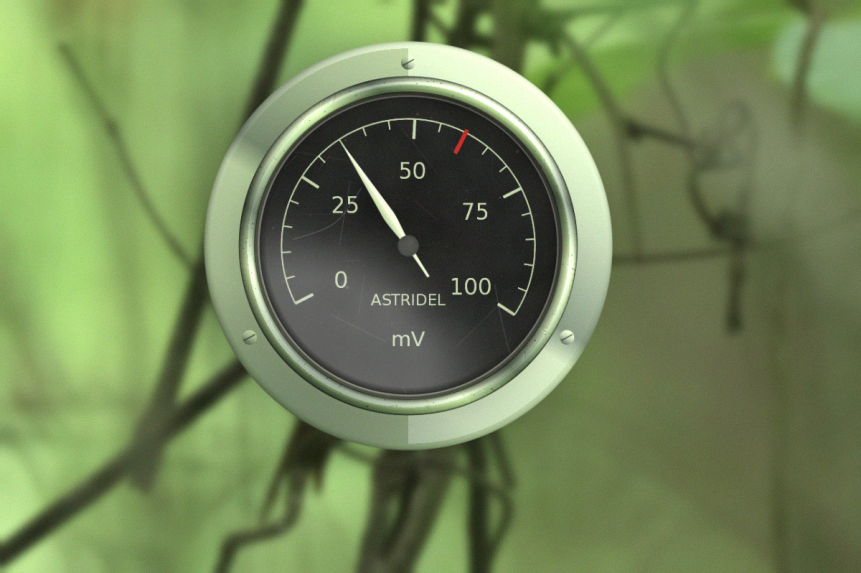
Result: {"value": 35, "unit": "mV"}
